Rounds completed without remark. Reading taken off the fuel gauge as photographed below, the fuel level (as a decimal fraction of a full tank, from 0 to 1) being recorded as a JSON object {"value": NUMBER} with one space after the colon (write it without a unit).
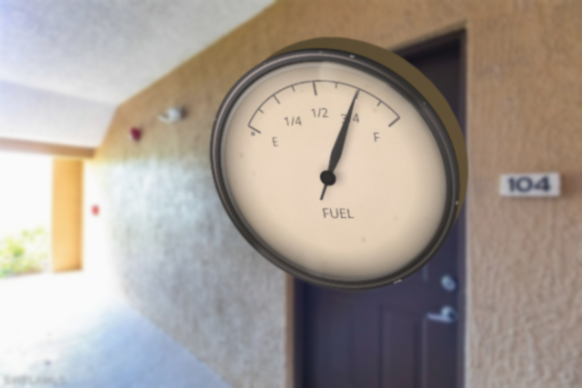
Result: {"value": 0.75}
